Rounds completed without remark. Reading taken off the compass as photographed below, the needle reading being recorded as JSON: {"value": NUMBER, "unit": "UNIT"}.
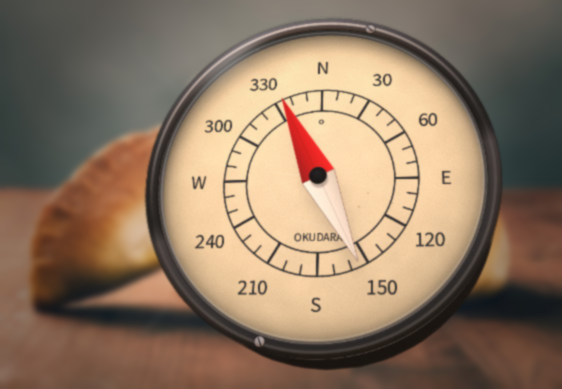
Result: {"value": 335, "unit": "°"}
